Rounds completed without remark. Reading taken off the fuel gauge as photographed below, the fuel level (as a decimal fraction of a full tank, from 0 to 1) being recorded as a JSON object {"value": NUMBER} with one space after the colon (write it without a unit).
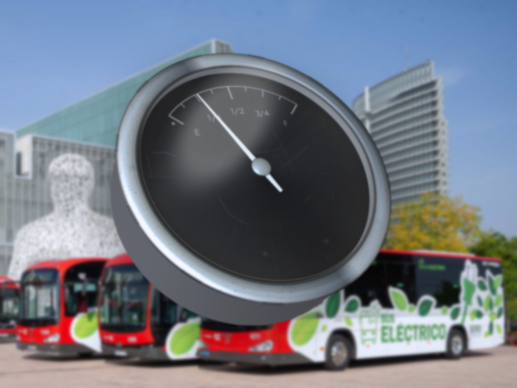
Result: {"value": 0.25}
